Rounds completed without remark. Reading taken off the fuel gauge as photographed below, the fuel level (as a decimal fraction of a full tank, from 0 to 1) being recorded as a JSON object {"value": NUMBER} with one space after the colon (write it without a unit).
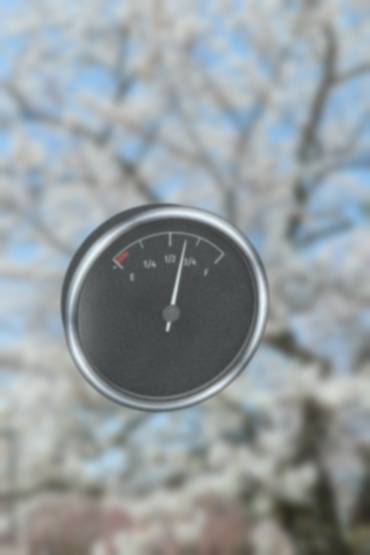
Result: {"value": 0.625}
